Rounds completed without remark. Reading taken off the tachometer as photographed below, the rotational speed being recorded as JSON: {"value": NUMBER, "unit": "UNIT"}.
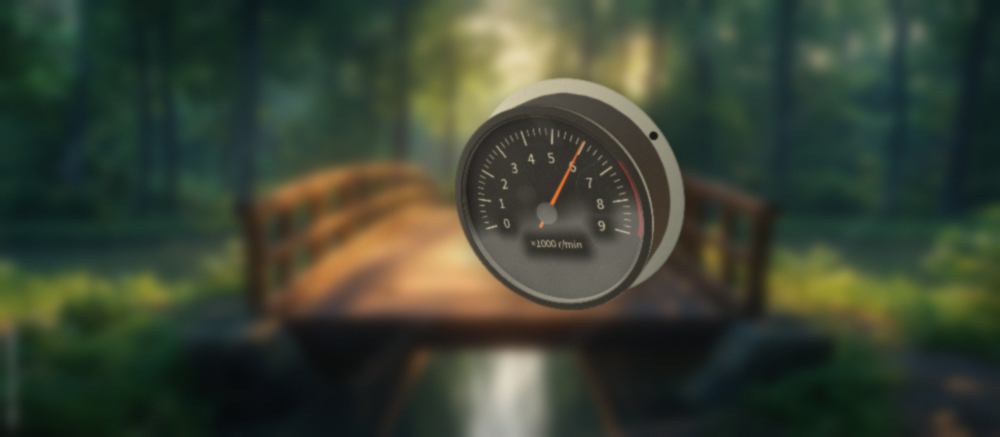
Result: {"value": 6000, "unit": "rpm"}
